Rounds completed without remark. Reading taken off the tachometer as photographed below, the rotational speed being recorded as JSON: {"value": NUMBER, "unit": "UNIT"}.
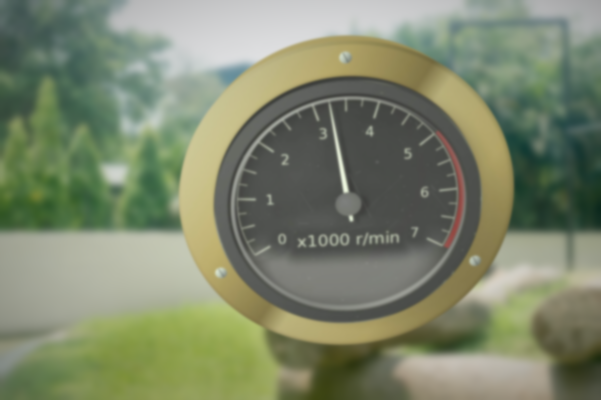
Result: {"value": 3250, "unit": "rpm"}
